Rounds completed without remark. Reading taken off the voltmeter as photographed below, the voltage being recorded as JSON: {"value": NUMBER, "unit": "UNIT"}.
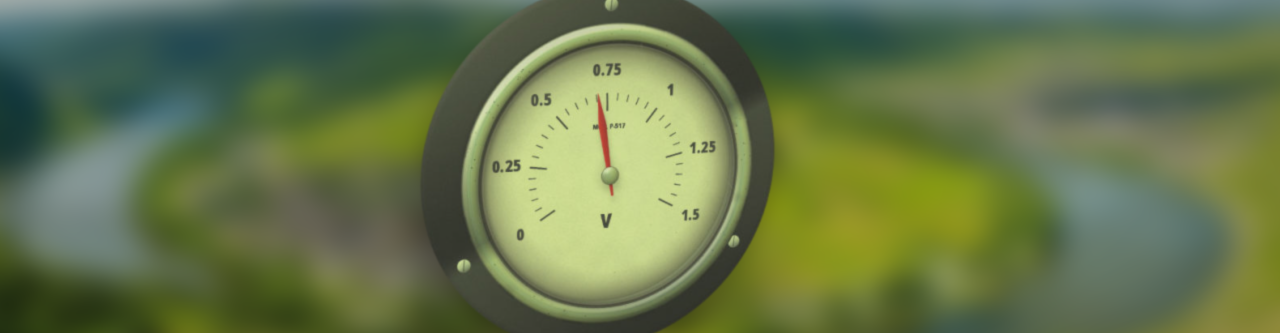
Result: {"value": 0.7, "unit": "V"}
